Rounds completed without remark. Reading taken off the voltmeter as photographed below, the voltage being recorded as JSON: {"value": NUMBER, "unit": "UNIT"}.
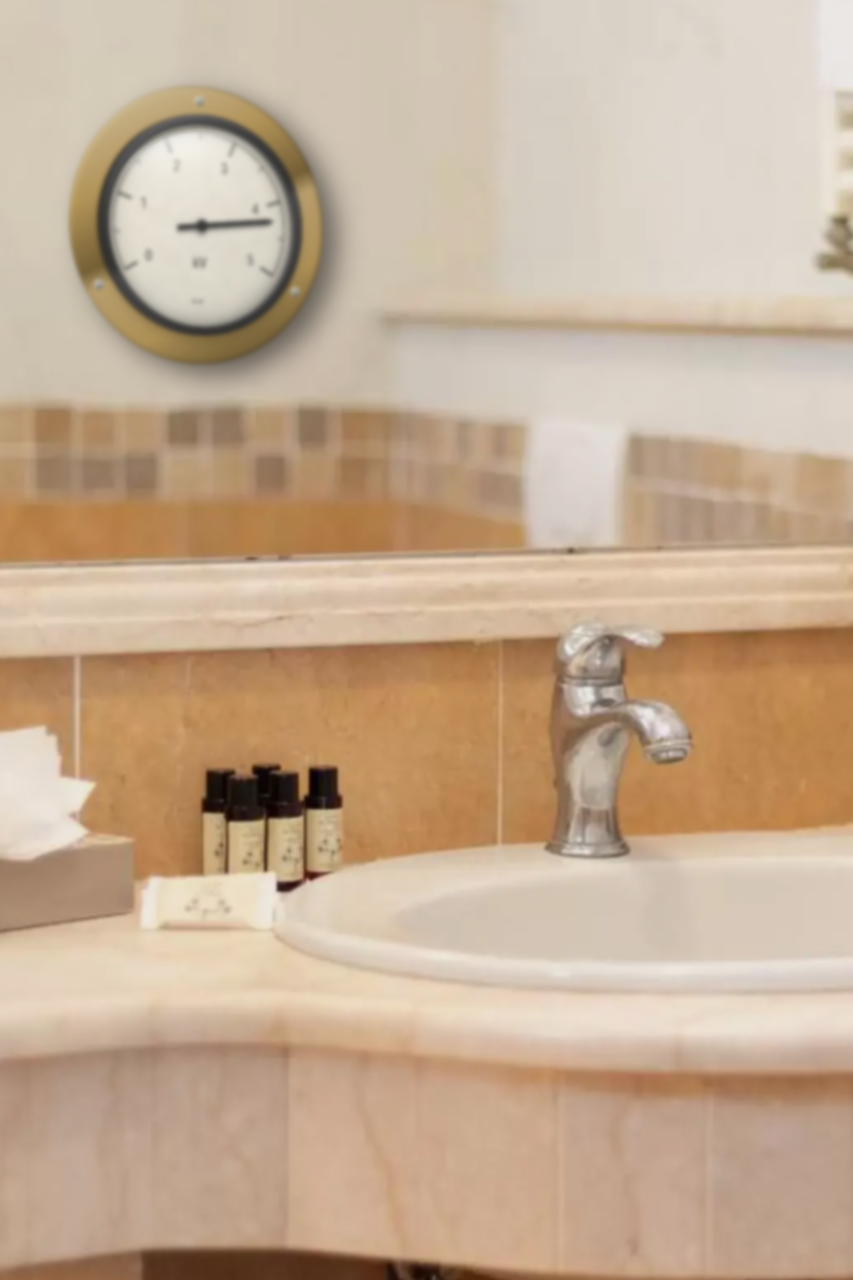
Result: {"value": 4.25, "unit": "kV"}
